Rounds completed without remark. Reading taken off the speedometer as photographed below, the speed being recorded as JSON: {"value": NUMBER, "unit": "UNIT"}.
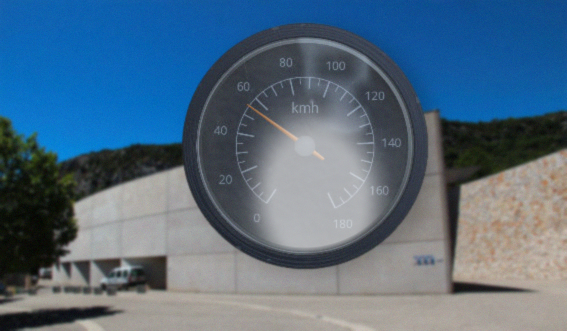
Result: {"value": 55, "unit": "km/h"}
